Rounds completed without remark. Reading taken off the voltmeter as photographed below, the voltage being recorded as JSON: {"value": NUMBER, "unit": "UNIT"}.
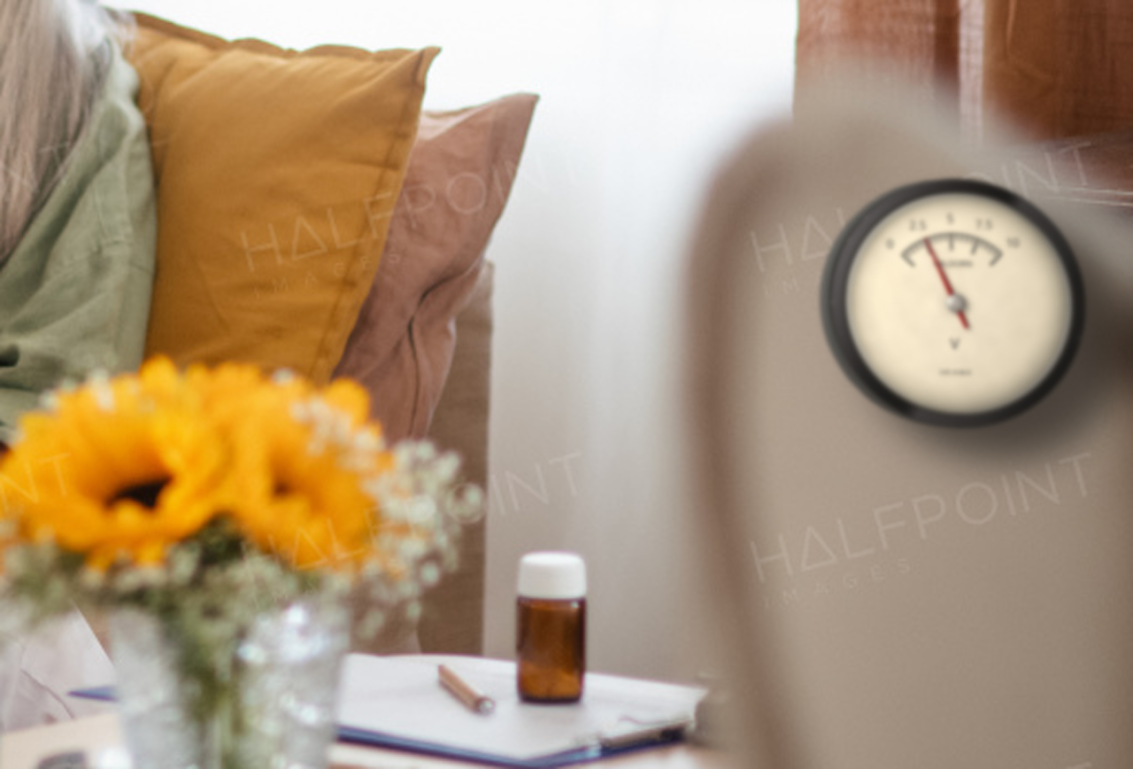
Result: {"value": 2.5, "unit": "V"}
